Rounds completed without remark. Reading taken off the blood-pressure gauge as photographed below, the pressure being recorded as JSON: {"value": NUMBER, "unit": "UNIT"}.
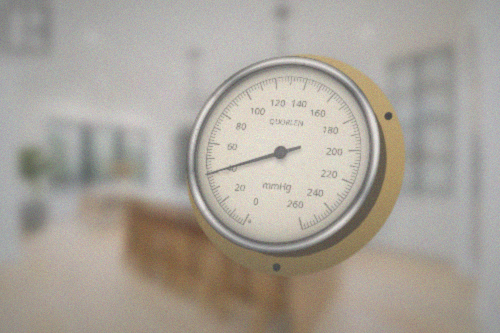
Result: {"value": 40, "unit": "mmHg"}
